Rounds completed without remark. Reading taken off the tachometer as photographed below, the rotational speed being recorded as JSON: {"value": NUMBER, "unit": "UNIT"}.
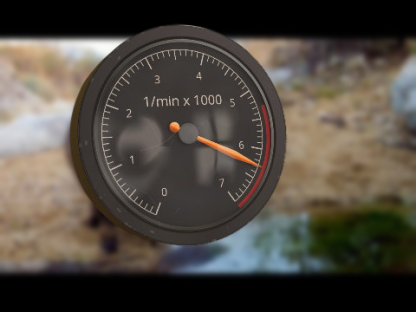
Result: {"value": 6300, "unit": "rpm"}
